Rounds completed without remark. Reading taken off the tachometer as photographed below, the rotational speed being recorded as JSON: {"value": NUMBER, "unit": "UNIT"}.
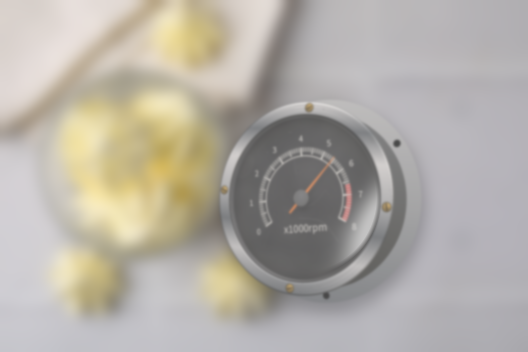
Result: {"value": 5500, "unit": "rpm"}
